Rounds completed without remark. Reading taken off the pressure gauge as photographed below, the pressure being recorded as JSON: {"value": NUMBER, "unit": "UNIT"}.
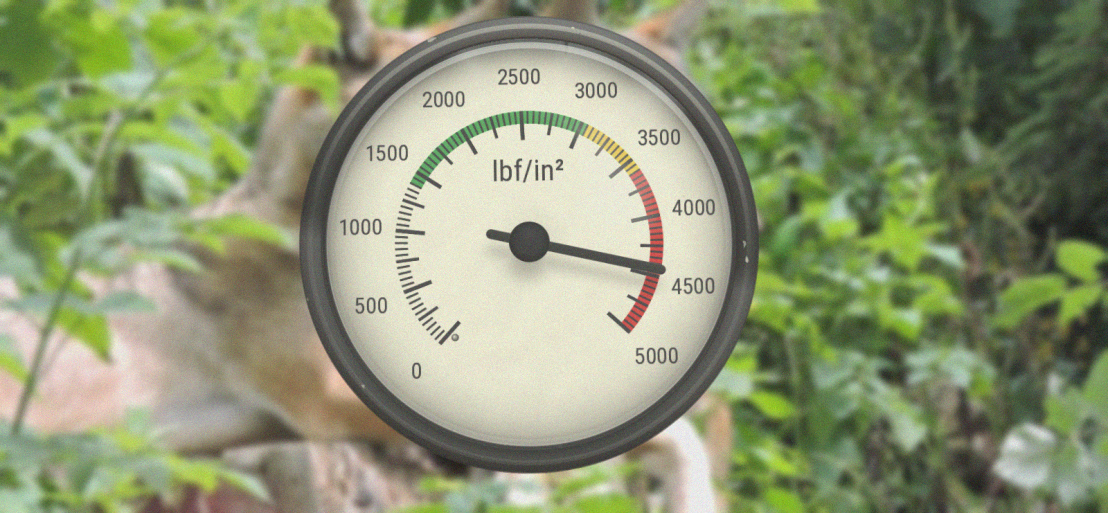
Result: {"value": 4450, "unit": "psi"}
